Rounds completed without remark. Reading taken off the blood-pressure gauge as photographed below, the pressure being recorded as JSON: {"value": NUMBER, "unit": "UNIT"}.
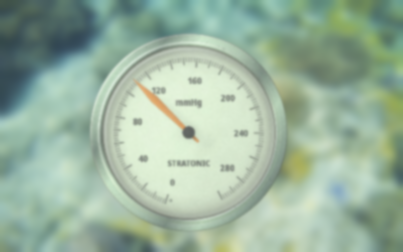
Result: {"value": 110, "unit": "mmHg"}
